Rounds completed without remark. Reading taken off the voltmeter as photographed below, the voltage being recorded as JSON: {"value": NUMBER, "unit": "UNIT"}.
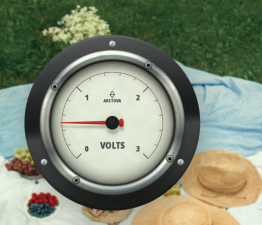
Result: {"value": 0.5, "unit": "V"}
